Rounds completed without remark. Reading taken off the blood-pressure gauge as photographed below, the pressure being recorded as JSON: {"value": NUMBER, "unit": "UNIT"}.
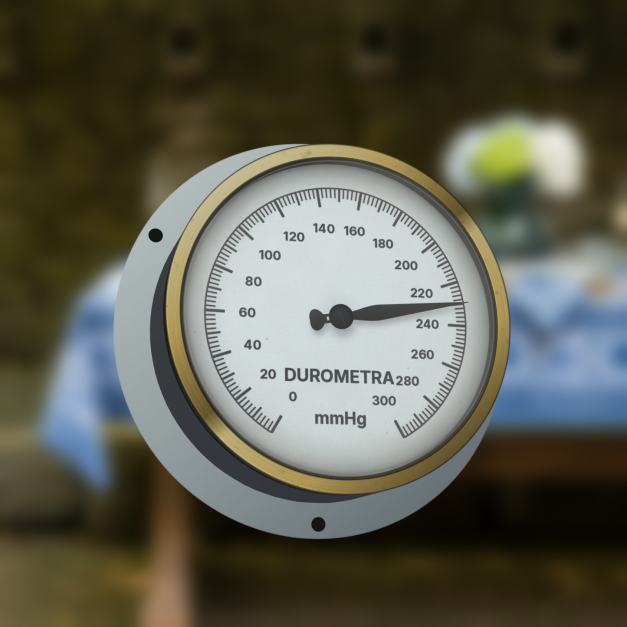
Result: {"value": 230, "unit": "mmHg"}
